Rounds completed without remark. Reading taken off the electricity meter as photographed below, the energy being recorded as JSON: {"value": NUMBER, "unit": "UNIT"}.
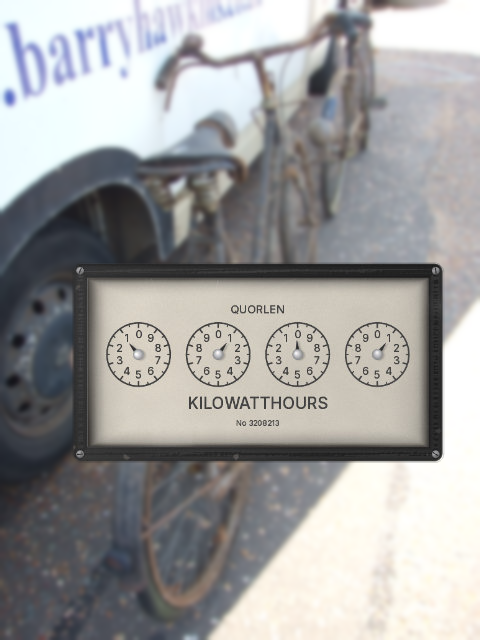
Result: {"value": 1101, "unit": "kWh"}
